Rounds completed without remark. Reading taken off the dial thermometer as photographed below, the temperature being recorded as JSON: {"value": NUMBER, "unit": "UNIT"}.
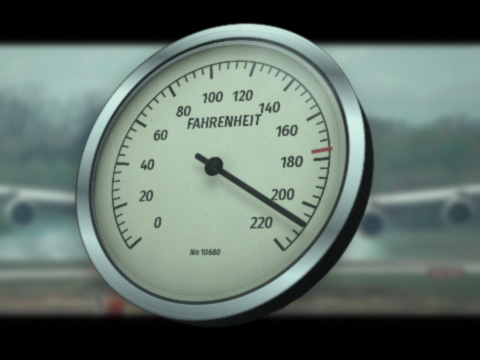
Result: {"value": 208, "unit": "°F"}
